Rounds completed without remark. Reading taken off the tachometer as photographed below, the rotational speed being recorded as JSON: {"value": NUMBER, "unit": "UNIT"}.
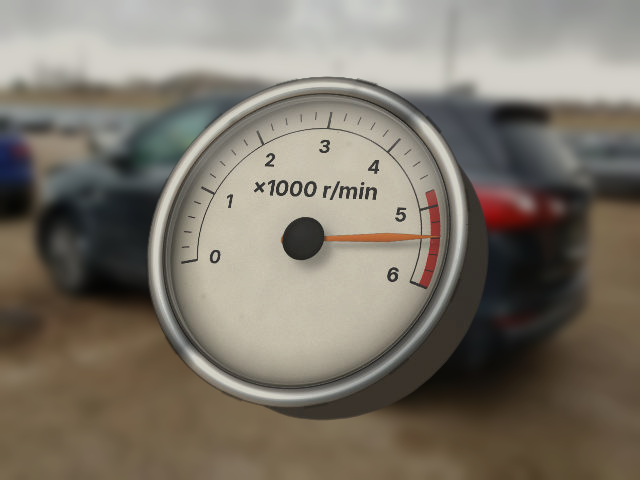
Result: {"value": 5400, "unit": "rpm"}
